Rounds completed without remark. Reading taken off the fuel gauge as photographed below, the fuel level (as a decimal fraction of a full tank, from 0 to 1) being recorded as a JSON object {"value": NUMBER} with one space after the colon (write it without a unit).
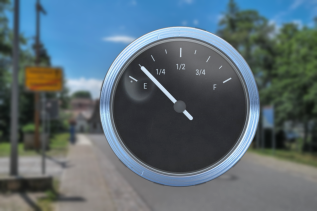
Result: {"value": 0.125}
